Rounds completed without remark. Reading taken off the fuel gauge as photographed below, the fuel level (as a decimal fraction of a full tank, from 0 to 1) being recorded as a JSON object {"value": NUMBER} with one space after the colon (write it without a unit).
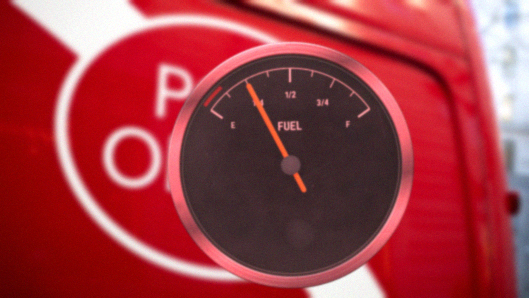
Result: {"value": 0.25}
